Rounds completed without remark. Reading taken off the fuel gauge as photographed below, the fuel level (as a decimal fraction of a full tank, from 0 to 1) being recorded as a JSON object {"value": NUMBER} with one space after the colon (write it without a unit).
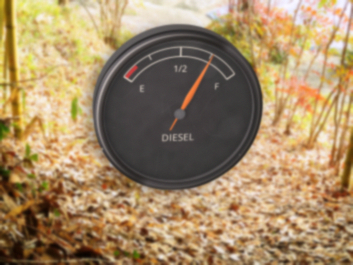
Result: {"value": 0.75}
